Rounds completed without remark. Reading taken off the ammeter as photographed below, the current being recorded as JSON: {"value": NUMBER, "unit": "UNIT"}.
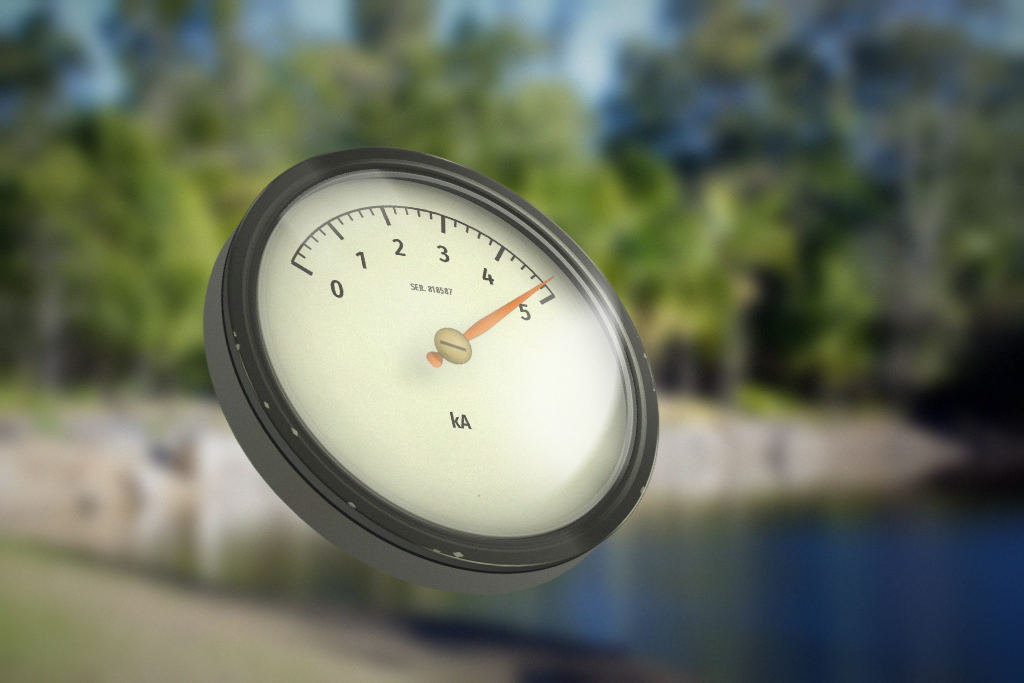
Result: {"value": 4.8, "unit": "kA"}
